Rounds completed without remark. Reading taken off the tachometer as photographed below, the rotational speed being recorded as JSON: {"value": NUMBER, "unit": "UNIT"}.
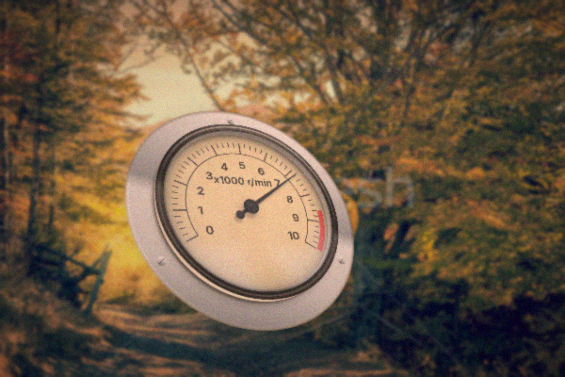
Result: {"value": 7200, "unit": "rpm"}
